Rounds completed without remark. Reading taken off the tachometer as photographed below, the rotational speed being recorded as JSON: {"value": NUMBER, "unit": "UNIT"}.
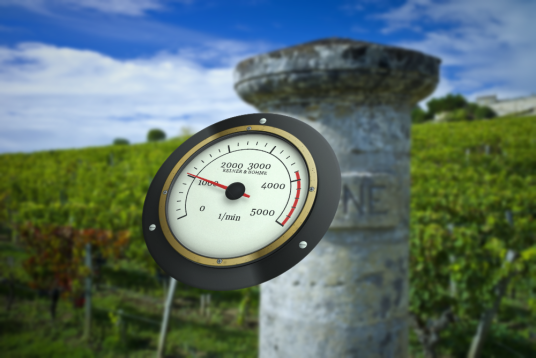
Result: {"value": 1000, "unit": "rpm"}
